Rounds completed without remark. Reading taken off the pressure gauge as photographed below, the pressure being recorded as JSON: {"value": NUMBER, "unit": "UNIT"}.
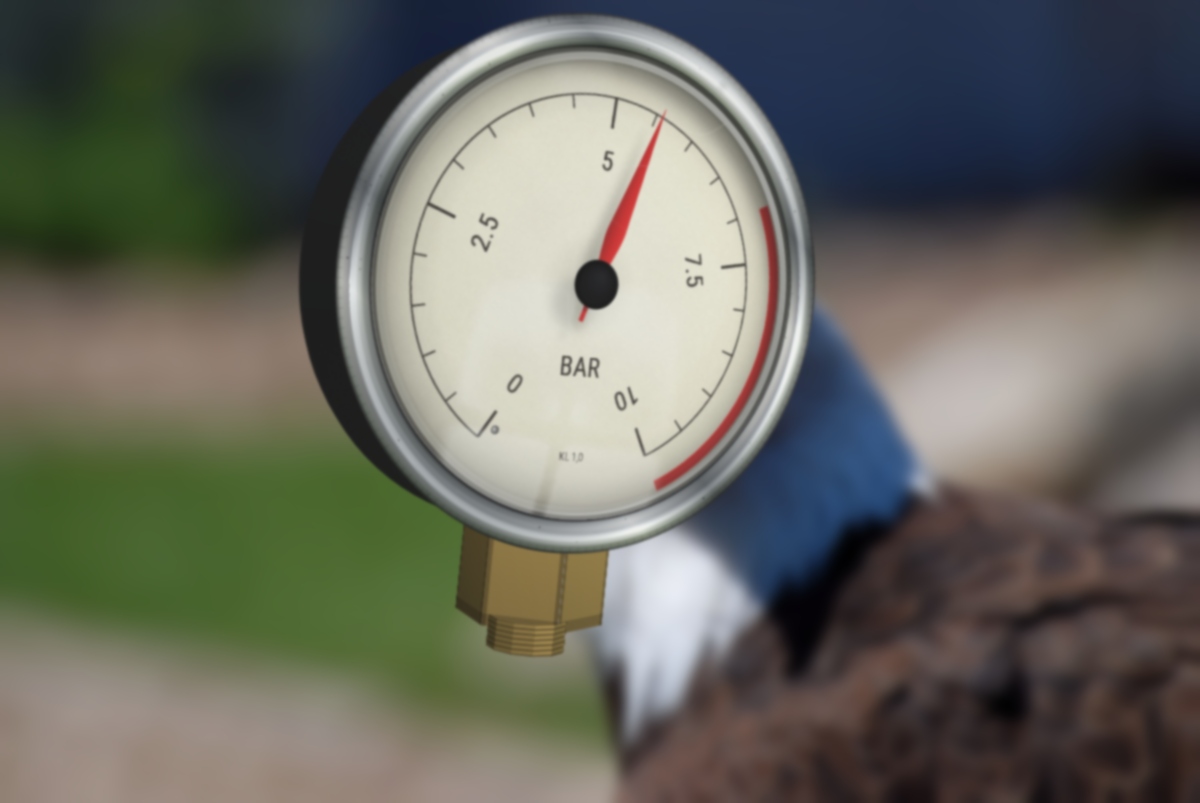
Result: {"value": 5.5, "unit": "bar"}
